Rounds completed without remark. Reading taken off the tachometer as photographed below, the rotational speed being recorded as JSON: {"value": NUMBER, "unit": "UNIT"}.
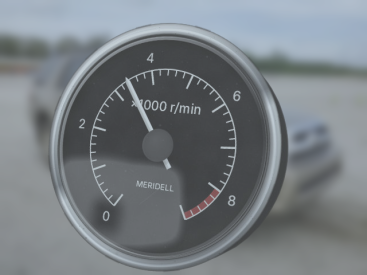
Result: {"value": 3400, "unit": "rpm"}
